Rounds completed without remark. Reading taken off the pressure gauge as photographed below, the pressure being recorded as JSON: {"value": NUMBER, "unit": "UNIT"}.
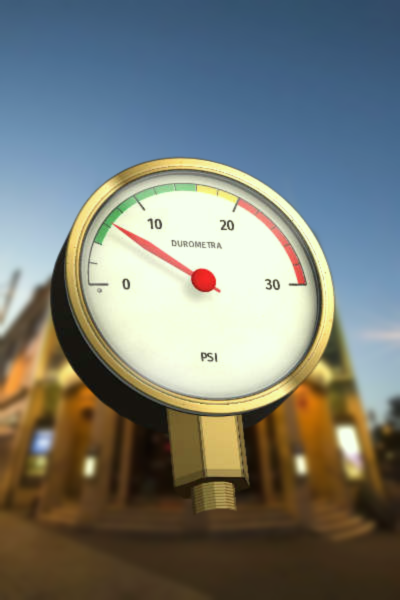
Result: {"value": 6, "unit": "psi"}
